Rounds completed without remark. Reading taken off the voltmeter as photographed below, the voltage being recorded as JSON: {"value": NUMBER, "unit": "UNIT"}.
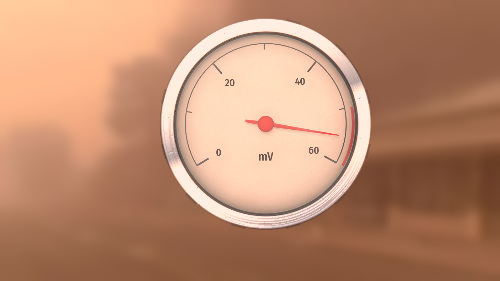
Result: {"value": 55, "unit": "mV"}
